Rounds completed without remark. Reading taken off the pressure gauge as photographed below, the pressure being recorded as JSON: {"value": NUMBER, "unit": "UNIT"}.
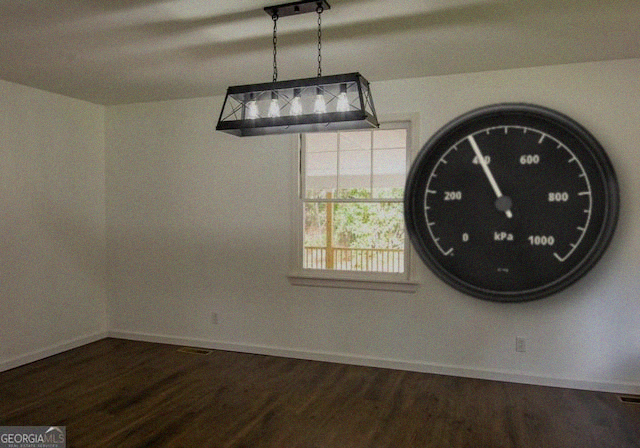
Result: {"value": 400, "unit": "kPa"}
